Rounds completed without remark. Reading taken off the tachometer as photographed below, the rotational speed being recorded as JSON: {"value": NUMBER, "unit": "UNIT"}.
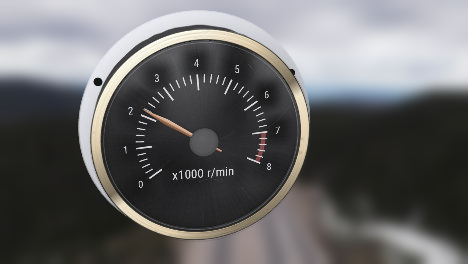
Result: {"value": 2200, "unit": "rpm"}
